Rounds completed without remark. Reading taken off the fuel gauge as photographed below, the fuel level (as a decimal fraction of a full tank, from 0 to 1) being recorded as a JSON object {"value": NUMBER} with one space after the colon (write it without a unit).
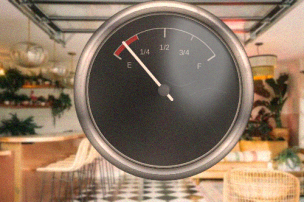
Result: {"value": 0.125}
